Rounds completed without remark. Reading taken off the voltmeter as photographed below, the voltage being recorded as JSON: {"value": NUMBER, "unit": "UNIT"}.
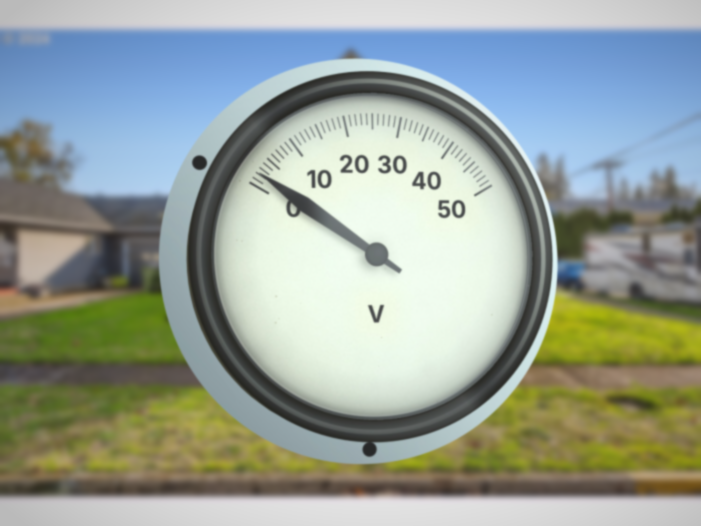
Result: {"value": 2, "unit": "V"}
